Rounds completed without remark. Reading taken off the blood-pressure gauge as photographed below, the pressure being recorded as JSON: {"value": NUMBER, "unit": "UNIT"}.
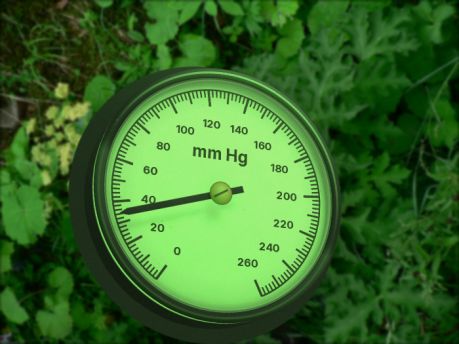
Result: {"value": 34, "unit": "mmHg"}
